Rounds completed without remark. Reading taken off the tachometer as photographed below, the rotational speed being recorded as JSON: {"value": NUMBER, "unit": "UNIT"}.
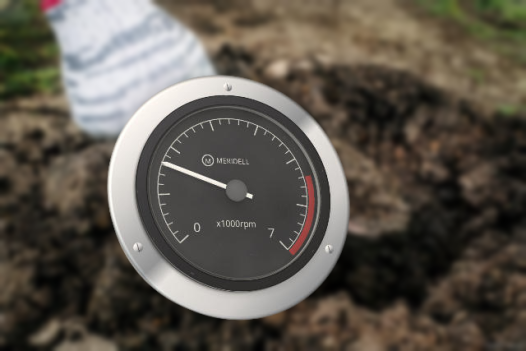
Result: {"value": 1600, "unit": "rpm"}
